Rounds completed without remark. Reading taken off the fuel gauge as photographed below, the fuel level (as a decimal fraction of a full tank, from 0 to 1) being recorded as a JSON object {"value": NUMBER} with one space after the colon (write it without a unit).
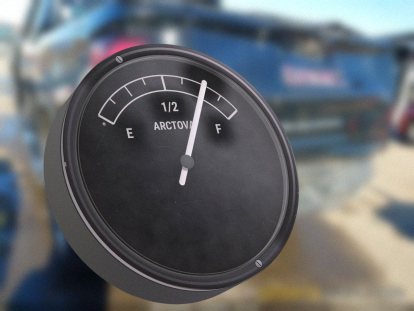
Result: {"value": 0.75}
